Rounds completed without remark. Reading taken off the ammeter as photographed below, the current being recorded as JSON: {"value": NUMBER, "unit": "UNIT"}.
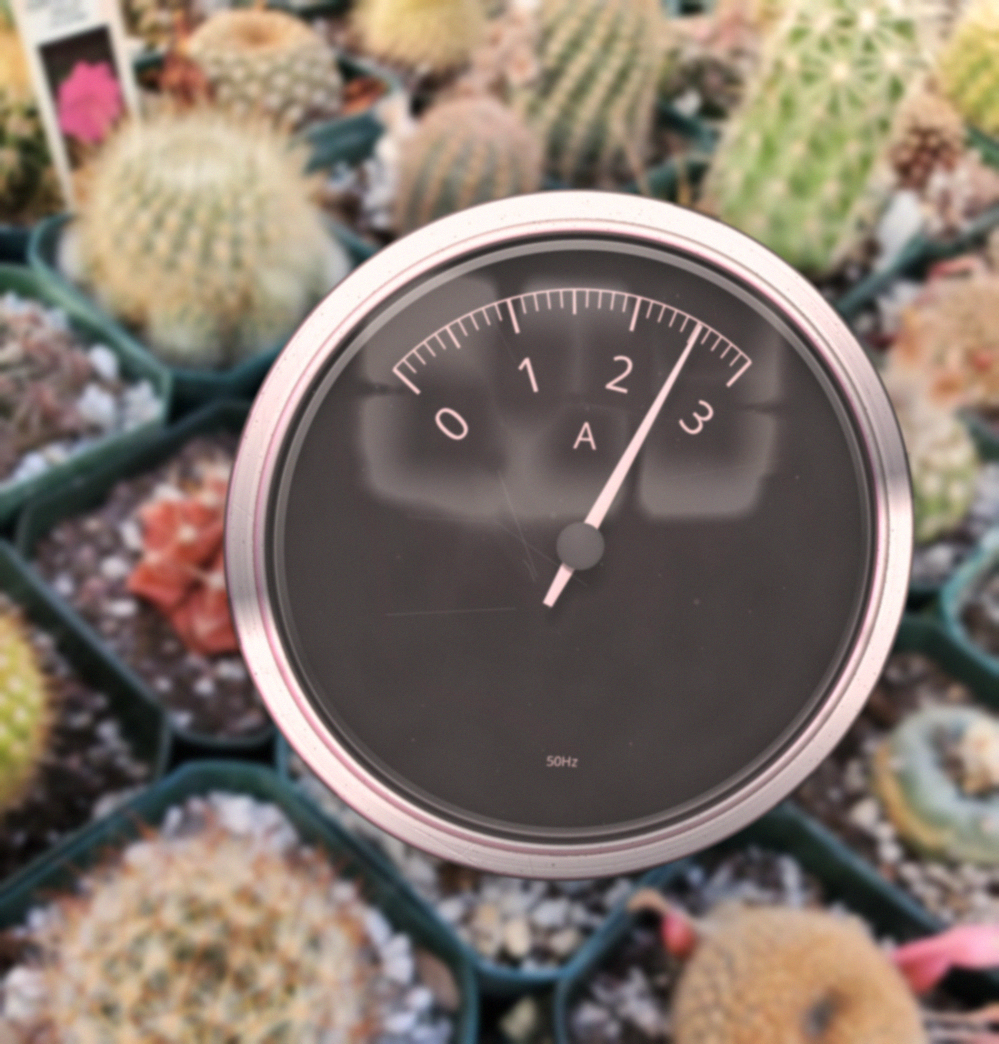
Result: {"value": 2.5, "unit": "A"}
